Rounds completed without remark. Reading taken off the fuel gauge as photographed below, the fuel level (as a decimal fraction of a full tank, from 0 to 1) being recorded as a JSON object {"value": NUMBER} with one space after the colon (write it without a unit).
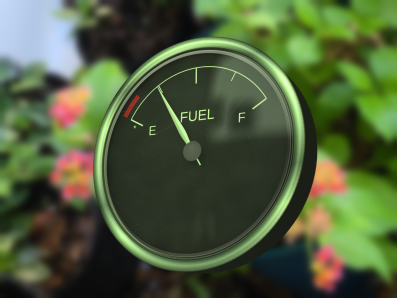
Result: {"value": 0.25}
